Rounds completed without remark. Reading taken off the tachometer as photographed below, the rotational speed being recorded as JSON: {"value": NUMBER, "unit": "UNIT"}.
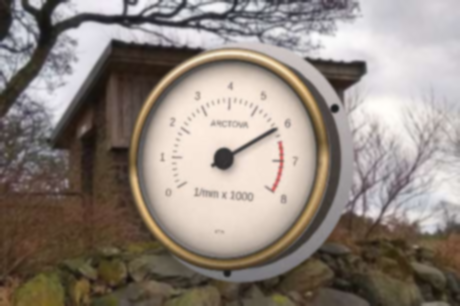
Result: {"value": 6000, "unit": "rpm"}
